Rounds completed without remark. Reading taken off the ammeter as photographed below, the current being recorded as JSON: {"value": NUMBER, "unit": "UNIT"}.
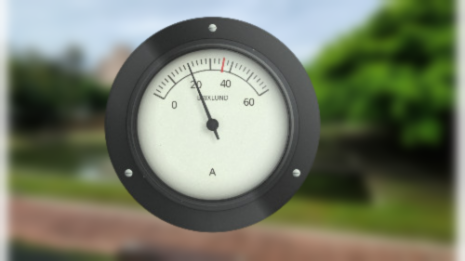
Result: {"value": 20, "unit": "A"}
